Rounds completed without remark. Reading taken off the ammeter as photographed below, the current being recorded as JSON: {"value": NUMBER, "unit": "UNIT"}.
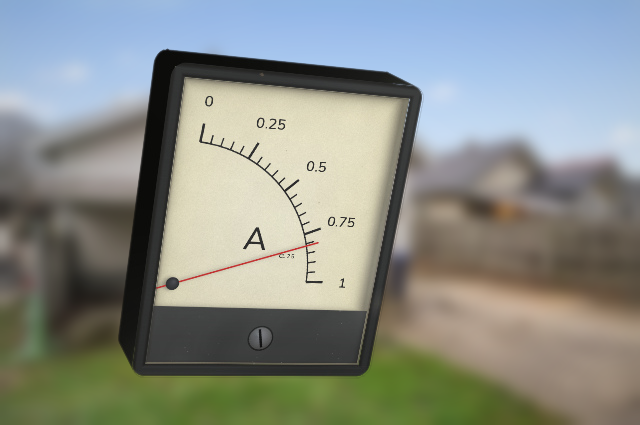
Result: {"value": 0.8, "unit": "A"}
